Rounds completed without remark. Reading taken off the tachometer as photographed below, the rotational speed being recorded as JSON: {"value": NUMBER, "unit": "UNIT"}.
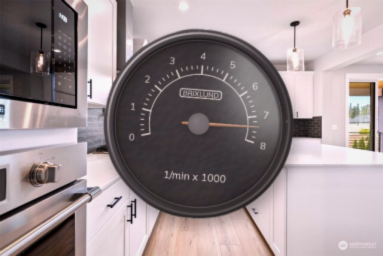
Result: {"value": 7400, "unit": "rpm"}
